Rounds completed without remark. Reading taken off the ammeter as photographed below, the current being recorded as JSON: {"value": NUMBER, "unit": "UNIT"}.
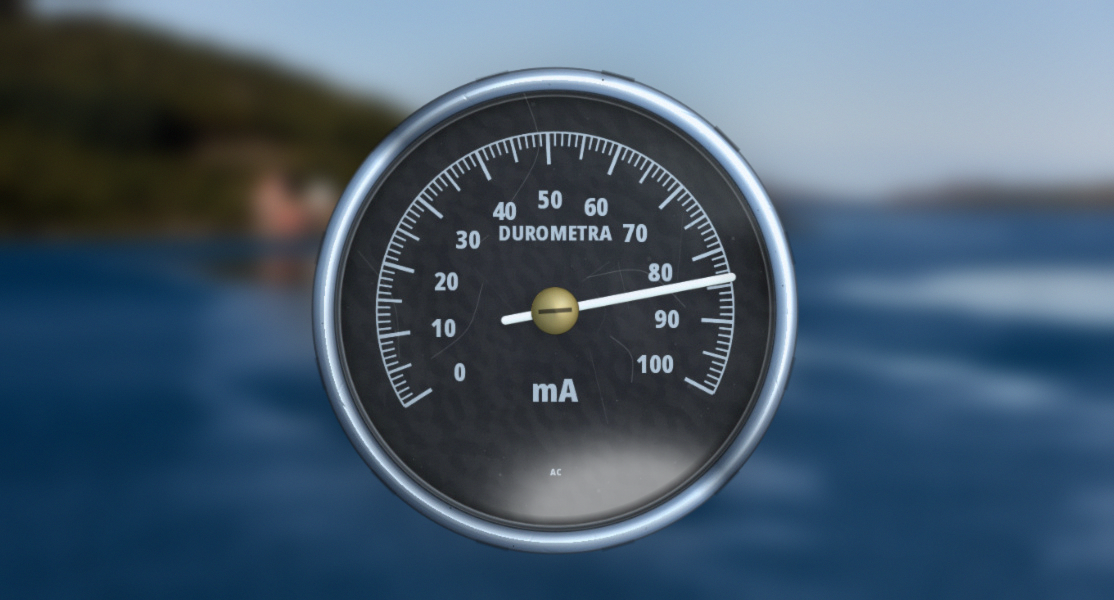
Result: {"value": 84, "unit": "mA"}
